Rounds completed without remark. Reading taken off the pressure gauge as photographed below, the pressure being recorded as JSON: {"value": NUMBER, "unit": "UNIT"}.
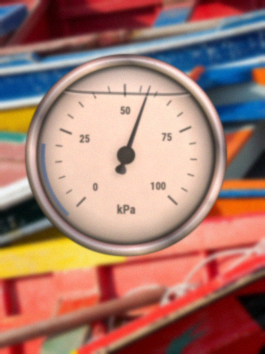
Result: {"value": 57.5, "unit": "kPa"}
